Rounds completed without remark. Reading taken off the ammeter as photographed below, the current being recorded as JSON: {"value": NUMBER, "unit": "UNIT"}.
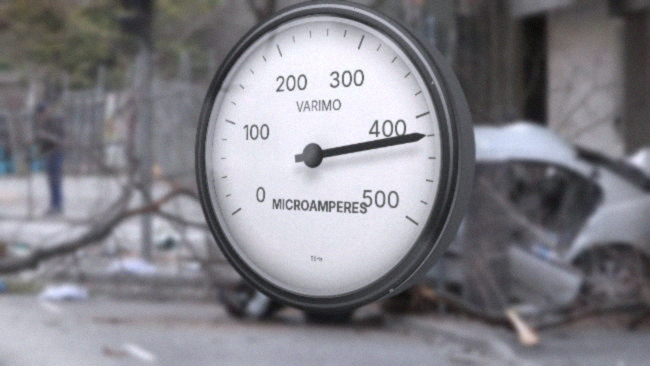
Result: {"value": 420, "unit": "µA"}
